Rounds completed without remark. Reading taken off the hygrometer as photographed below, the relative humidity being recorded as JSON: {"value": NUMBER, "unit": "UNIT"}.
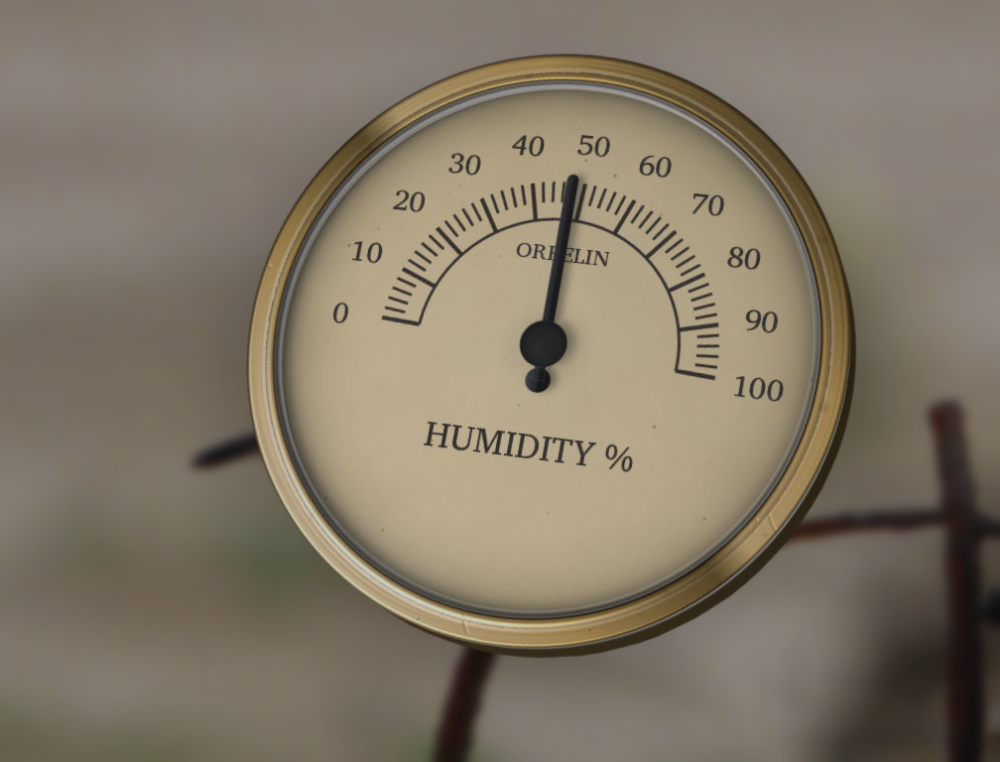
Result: {"value": 48, "unit": "%"}
